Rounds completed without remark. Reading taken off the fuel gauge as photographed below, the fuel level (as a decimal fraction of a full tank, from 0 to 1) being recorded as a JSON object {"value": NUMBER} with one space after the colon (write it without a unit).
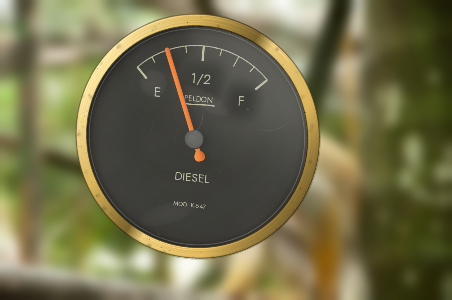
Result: {"value": 0.25}
